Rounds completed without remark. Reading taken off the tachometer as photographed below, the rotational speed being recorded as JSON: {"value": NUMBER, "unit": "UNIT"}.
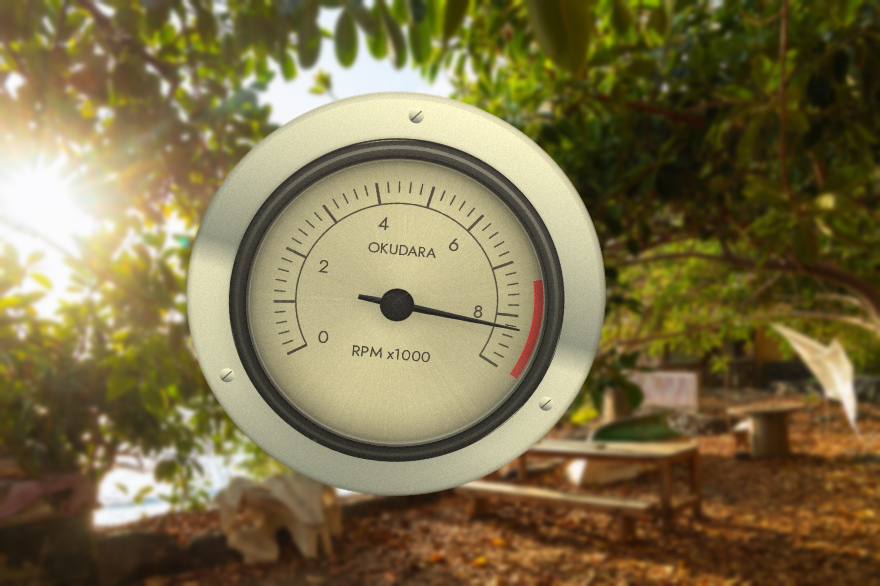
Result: {"value": 8200, "unit": "rpm"}
